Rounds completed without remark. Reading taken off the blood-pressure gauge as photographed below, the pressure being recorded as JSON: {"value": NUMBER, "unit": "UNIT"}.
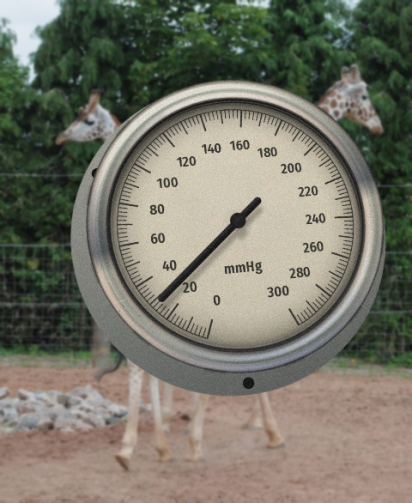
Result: {"value": 28, "unit": "mmHg"}
